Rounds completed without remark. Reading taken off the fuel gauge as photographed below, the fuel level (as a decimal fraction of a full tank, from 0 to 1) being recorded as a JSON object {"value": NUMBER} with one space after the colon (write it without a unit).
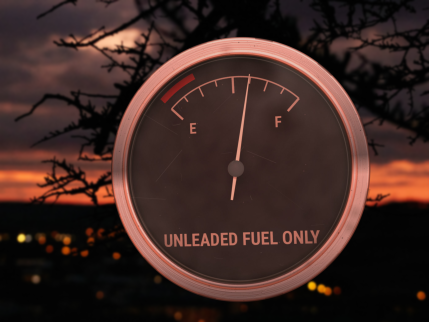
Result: {"value": 0.625}
